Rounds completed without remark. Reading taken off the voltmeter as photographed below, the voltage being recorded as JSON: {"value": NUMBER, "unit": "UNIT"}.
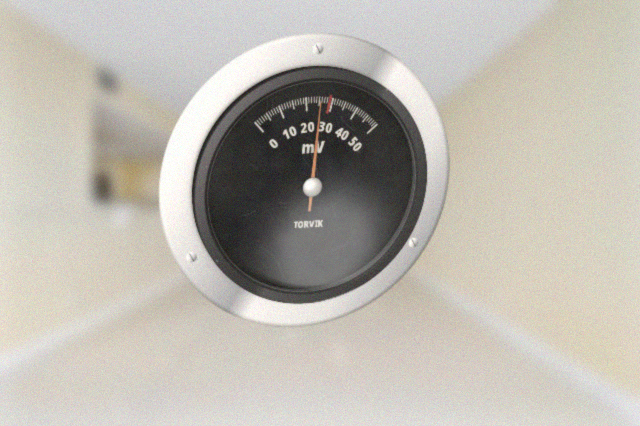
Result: {"value": 25, "unit": "mV"}
